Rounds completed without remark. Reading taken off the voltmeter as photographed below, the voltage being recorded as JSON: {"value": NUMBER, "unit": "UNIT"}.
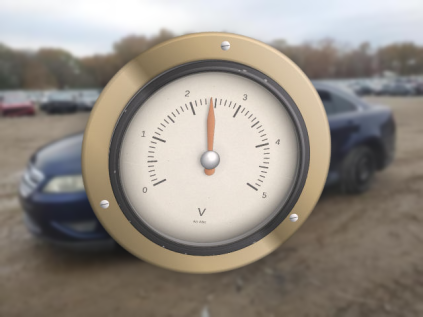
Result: {"value": 2.4, "unit": "V"}
